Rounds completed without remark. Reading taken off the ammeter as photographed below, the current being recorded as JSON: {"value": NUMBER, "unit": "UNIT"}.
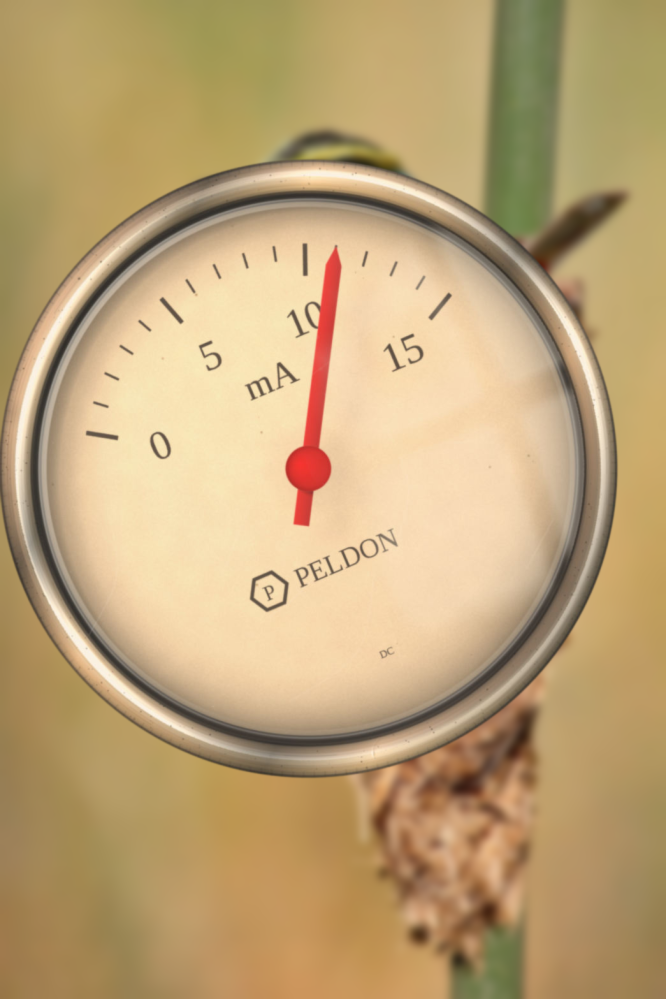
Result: {"value": 11, "unit": "mA"}
